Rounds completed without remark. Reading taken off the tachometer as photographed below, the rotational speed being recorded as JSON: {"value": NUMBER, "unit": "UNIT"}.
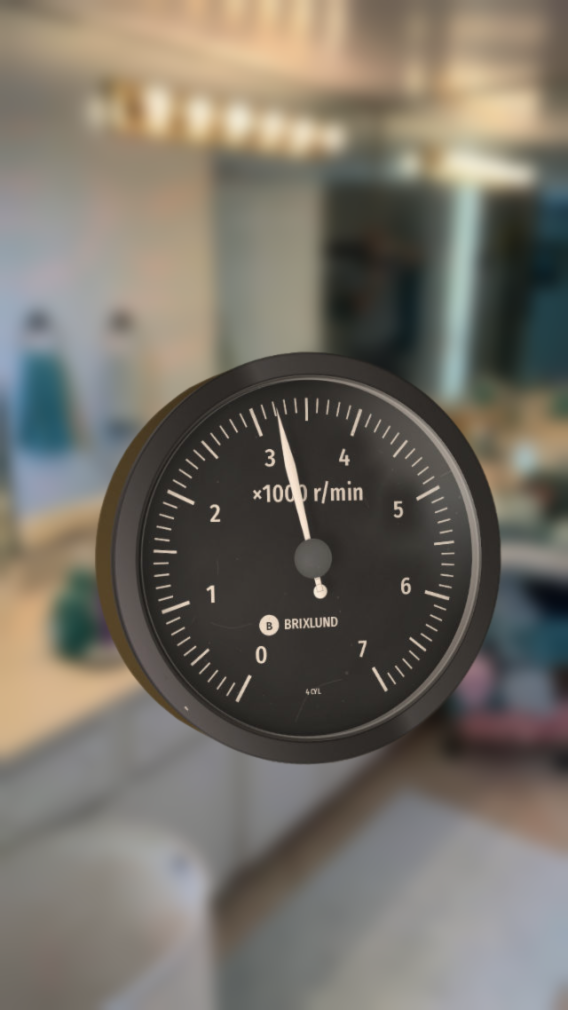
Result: {"value": 3200, "unit": "rpm"}
